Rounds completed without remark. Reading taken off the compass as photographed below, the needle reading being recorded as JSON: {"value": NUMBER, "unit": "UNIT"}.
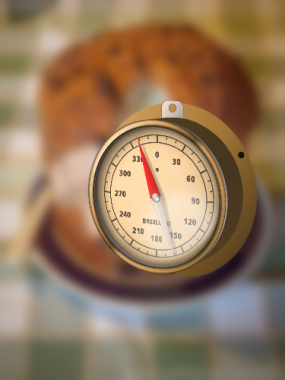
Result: {"value": 340, "unit": "°"}
